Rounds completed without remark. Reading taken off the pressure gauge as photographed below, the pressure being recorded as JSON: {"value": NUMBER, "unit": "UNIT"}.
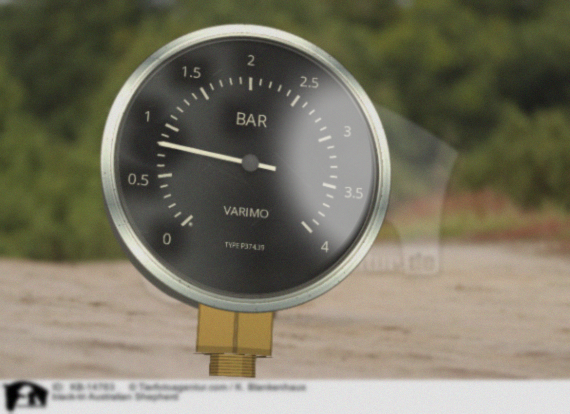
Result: {"value": 0.8, "unit": "bar"}
